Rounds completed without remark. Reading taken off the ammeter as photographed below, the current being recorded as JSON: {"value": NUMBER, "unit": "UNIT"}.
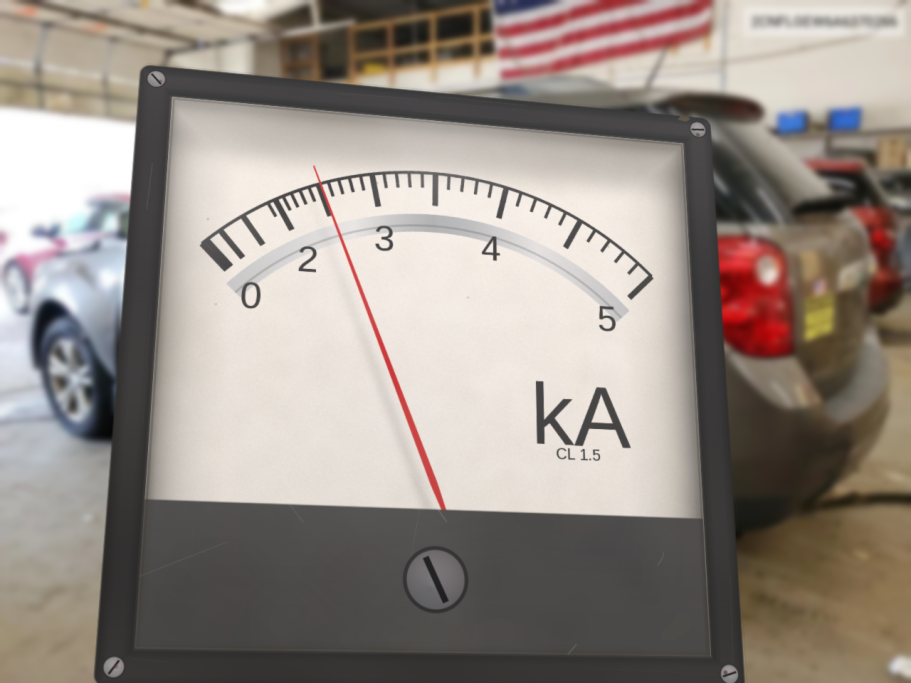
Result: {"value": 2.5, "unit": "kA"}
